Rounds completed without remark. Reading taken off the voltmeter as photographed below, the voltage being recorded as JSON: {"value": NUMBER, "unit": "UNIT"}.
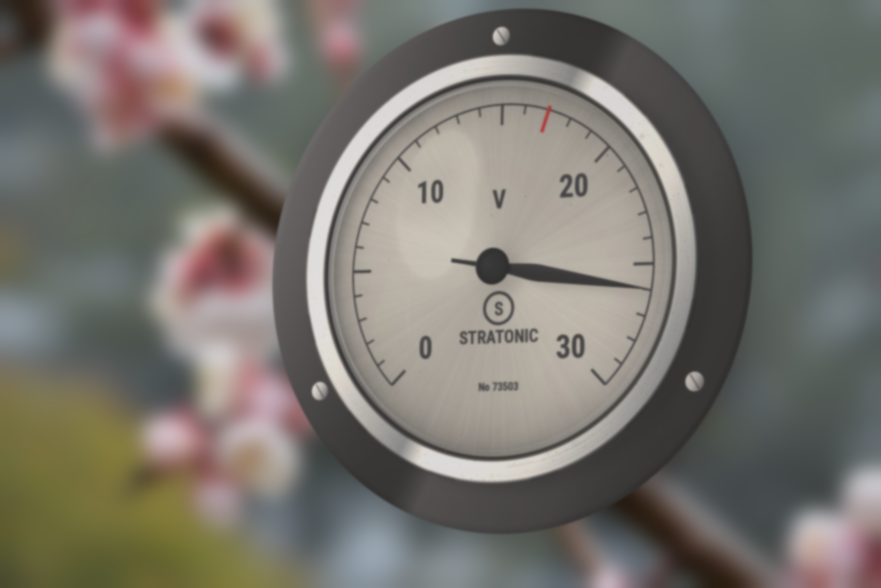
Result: {"value": 26, "unit": "V"}
